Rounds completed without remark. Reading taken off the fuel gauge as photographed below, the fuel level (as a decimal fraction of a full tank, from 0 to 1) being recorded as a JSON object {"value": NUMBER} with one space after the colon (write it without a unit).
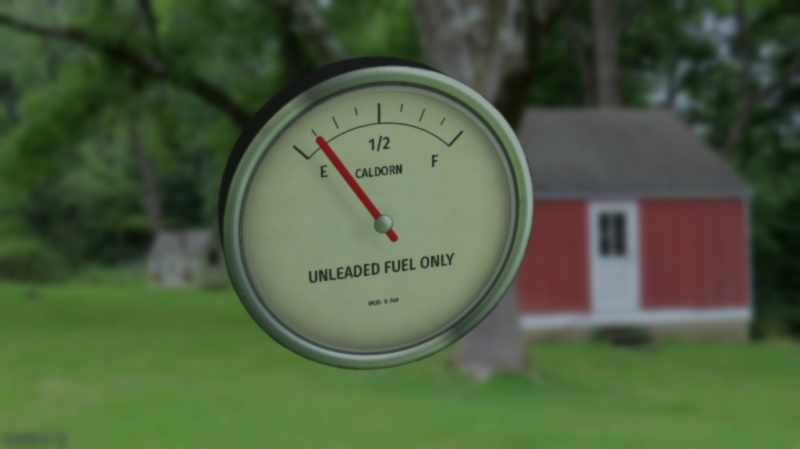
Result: {"value": 0.125}
